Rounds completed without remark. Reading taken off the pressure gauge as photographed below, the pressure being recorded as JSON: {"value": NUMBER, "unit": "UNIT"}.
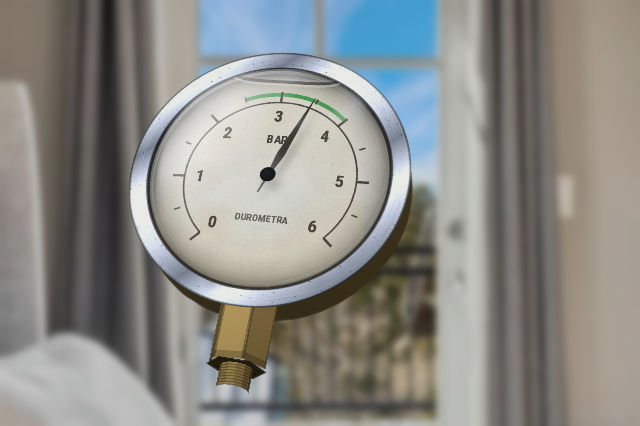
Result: {"value": 3.5, "unit": "bar"}
